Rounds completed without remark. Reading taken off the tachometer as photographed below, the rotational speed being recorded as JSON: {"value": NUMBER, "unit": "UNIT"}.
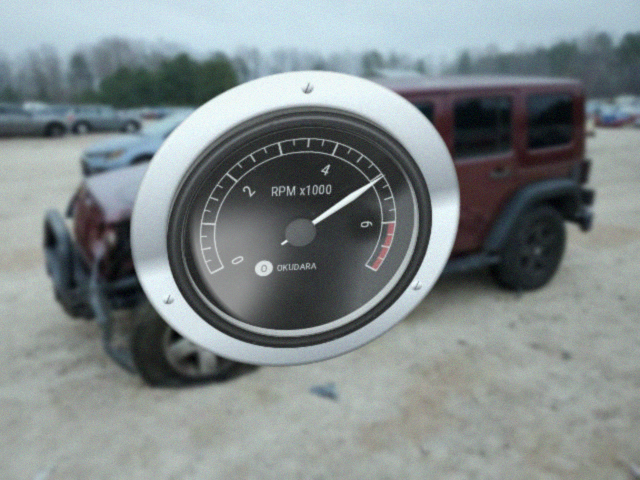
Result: {"value": 5000, "unit": "rpm"}
